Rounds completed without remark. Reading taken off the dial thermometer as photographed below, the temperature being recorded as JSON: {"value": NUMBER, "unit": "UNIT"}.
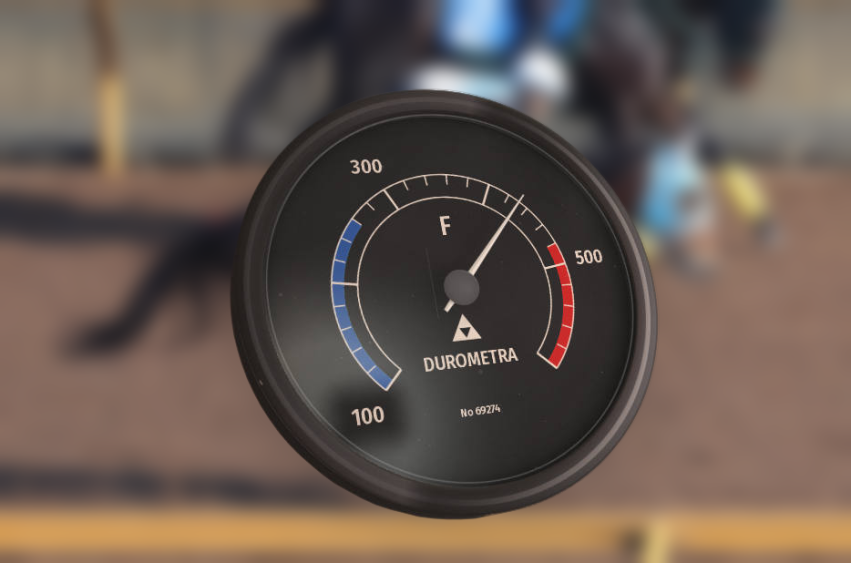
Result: {"value": 430, "unit": "°F"}
